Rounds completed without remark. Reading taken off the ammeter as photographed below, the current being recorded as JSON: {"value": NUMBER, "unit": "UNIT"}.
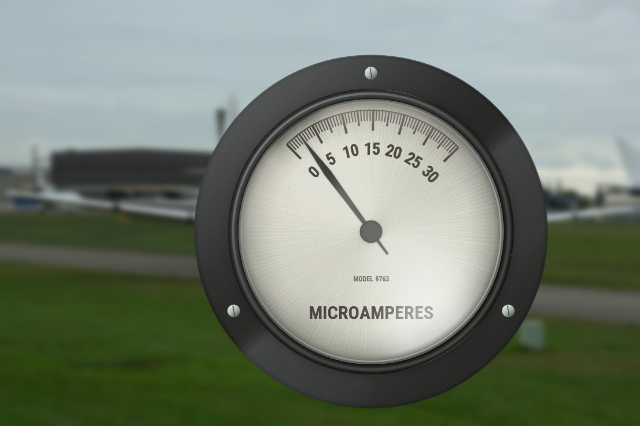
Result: {"value": 2.5, "unit": "µA"}
